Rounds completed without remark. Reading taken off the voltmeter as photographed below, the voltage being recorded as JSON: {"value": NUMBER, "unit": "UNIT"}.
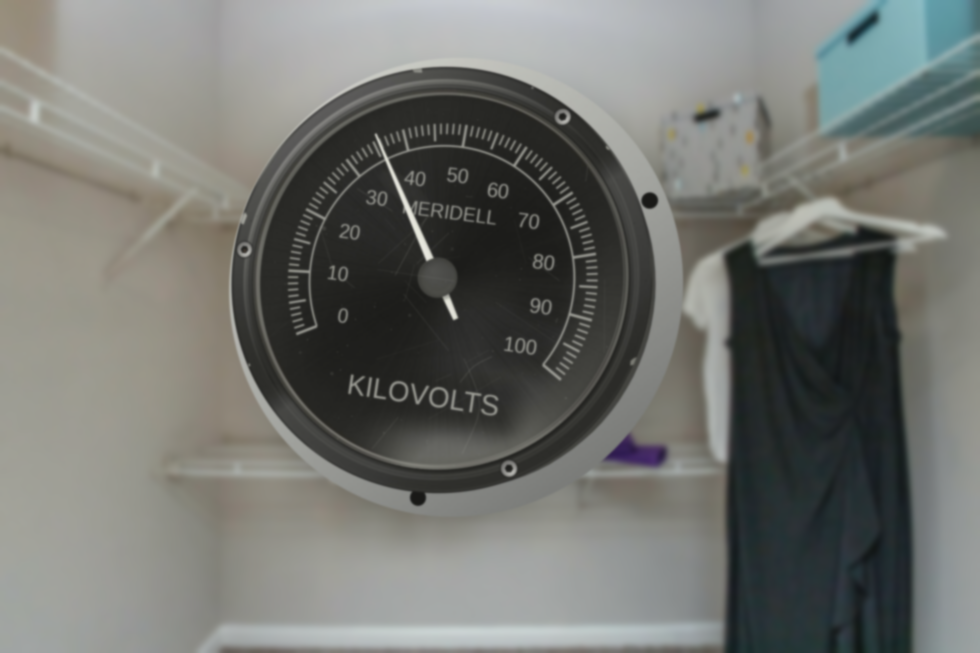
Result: {"value": 36, "unit": "kV"}
